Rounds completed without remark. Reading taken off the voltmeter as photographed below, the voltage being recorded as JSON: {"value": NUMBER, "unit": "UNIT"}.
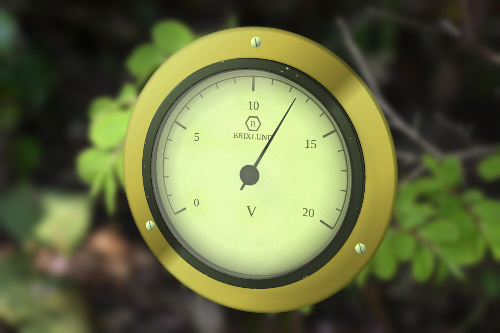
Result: {"value": 12.5, "unit": "V"}
